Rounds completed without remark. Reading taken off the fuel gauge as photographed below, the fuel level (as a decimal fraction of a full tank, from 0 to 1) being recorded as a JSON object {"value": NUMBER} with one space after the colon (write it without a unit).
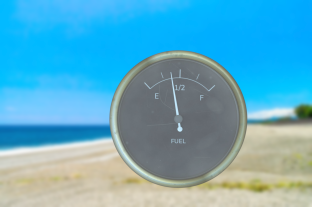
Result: {"value": 0.375}
